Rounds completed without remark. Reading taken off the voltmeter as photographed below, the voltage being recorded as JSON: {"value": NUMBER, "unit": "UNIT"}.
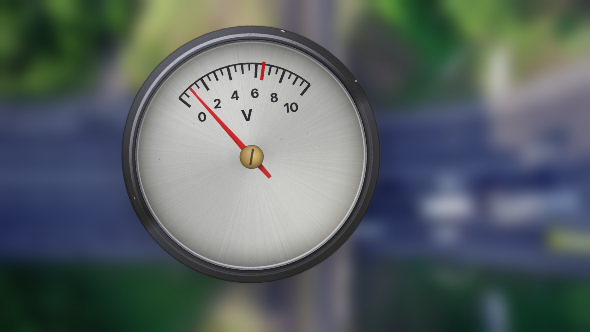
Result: {"value": 1, "unit": "V"}
